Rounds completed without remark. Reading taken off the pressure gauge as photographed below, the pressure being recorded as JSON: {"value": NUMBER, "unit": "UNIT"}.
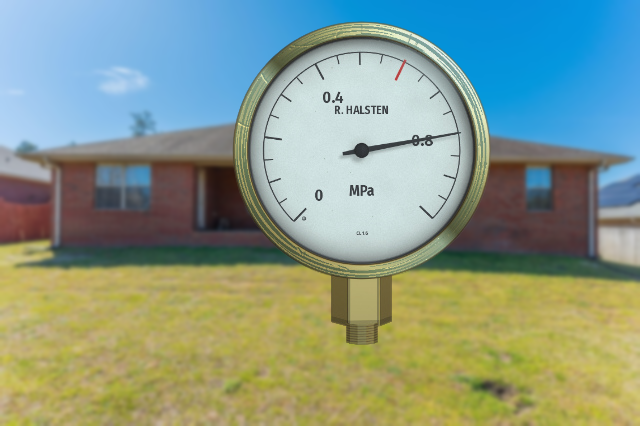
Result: {"value": 0.8, "unit": "MPa"}
